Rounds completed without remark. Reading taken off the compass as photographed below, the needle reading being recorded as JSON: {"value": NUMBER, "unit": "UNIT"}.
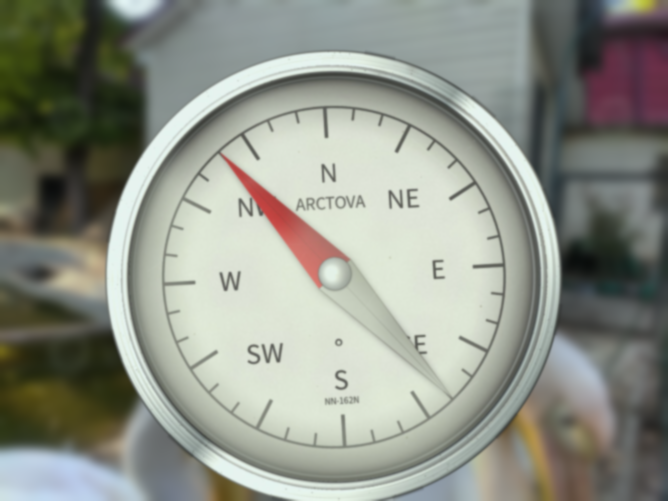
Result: {"value": 320, "unit": "°"}
